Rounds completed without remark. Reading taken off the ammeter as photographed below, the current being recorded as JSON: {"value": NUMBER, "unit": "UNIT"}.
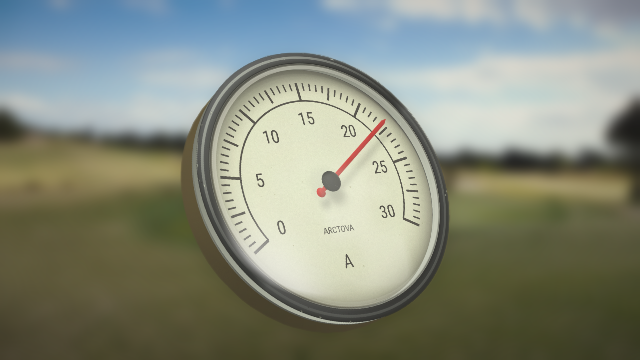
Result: {"value": 22, "unit": "A"}
